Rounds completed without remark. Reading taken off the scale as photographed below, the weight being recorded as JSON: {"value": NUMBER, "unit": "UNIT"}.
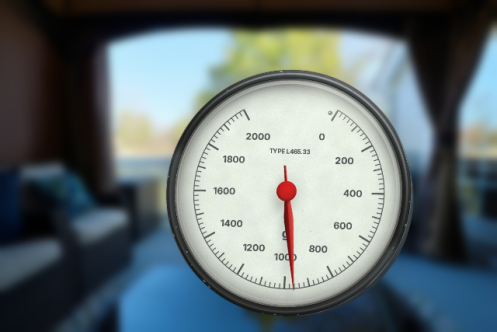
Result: {"value": 960, "unit": "g"}
